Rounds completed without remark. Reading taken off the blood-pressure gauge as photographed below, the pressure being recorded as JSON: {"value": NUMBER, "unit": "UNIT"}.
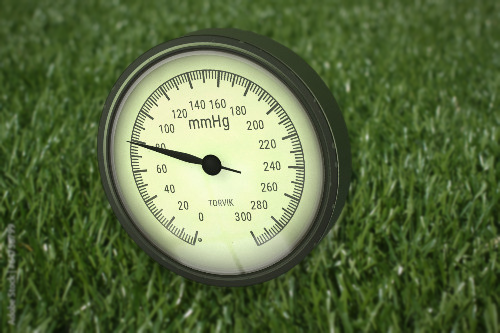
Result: {"value": 80, "unit": "mmHg"}
